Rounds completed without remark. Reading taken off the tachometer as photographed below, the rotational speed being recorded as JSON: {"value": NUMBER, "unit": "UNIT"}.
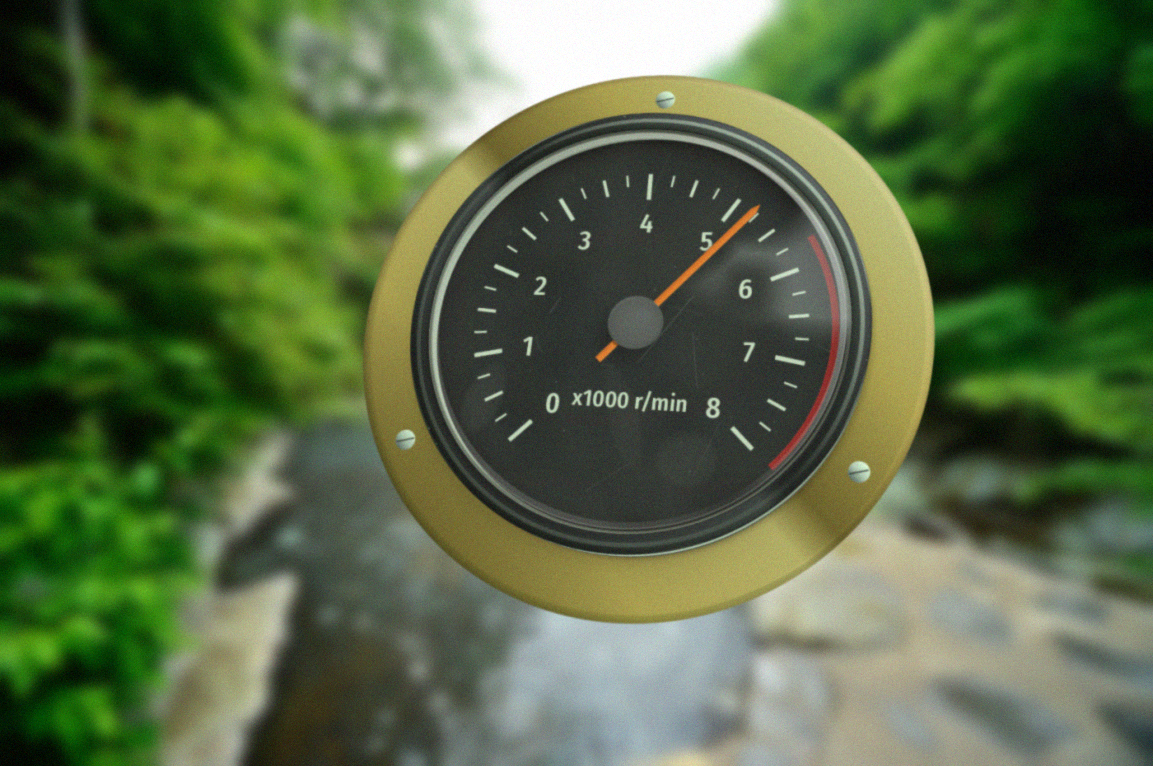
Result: {"value": 5250, "unit": "rpm"}
